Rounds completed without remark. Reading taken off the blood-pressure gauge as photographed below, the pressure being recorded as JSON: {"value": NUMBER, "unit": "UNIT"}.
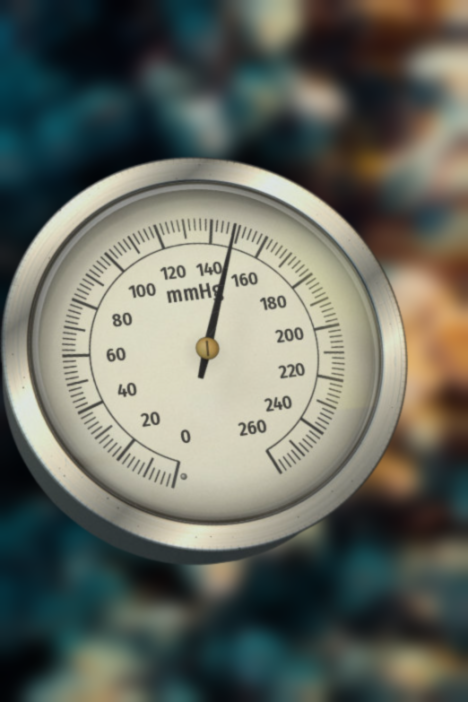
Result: {"value": 148, "unit": "mmHg"}
